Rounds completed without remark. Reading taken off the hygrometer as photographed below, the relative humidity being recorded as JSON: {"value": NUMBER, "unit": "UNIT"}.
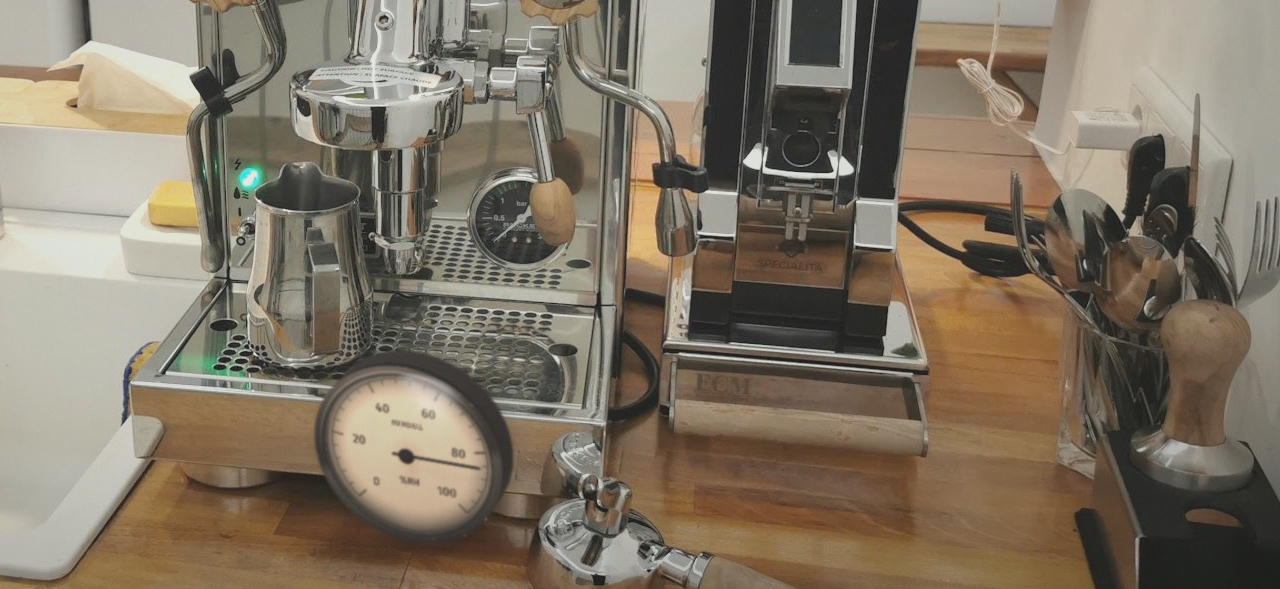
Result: {"value": 84, "unit": "%"}
